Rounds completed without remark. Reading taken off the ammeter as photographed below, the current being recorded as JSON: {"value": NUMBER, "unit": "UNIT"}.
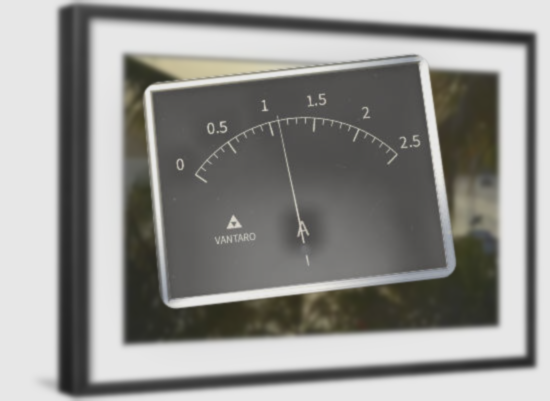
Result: {"value": 1.1, "unit": "A"}
